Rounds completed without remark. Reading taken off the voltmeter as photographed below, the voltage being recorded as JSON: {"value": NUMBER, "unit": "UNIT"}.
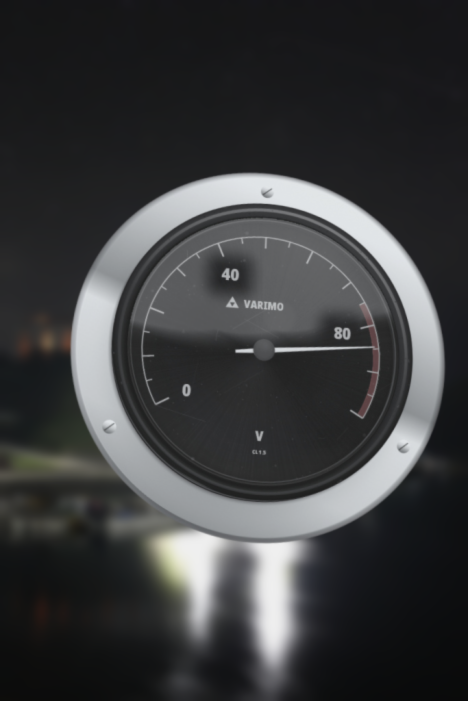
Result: {"value": 85, "unit": "V"}
